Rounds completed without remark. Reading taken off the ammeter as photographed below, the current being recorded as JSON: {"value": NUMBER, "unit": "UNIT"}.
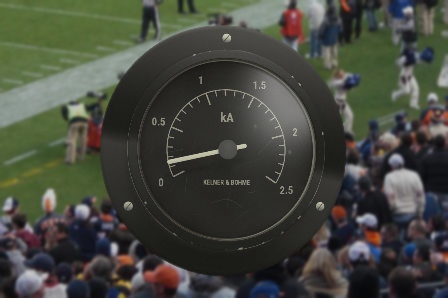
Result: {"value": 0.15, "unit": "kA"}
